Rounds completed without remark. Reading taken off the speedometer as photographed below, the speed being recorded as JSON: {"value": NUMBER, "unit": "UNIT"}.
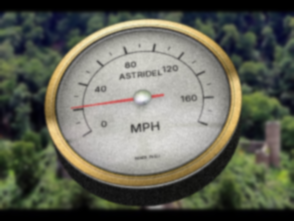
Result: {"value": 20, "unit": "mph"}
